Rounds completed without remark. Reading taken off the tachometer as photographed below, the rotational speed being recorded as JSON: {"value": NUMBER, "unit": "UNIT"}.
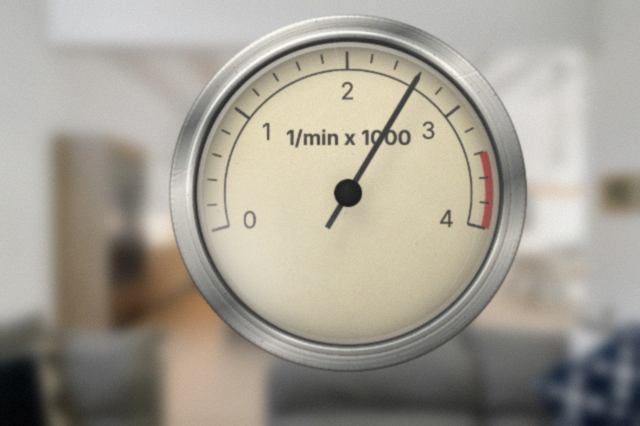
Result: {"value": 2600, "unit": "rpm"}
